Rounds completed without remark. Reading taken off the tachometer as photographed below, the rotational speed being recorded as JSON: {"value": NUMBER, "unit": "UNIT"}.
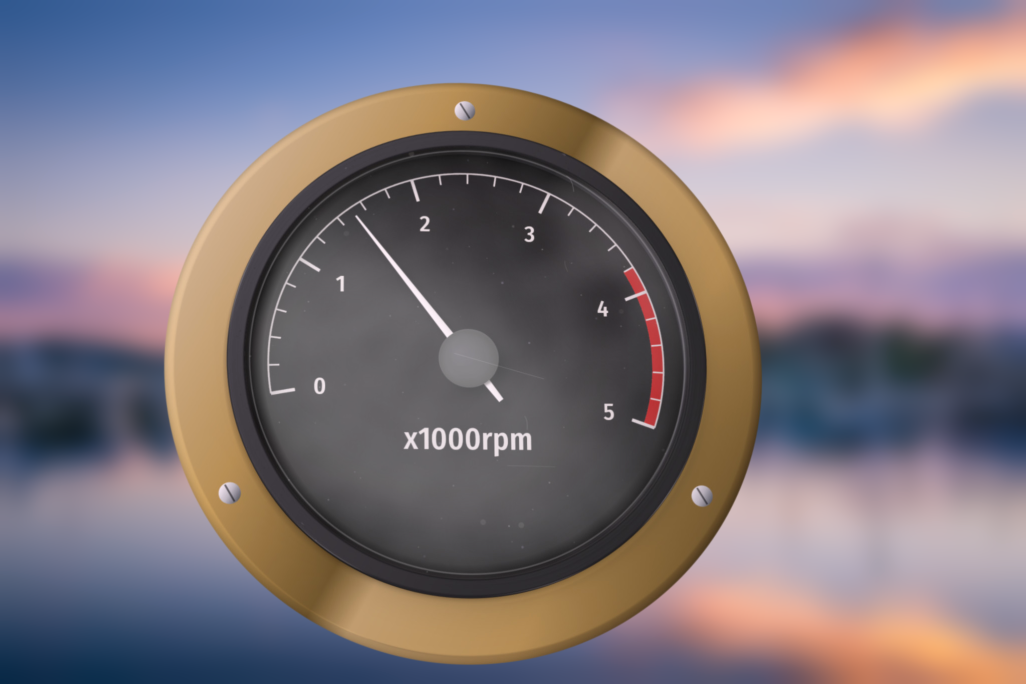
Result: {"value": 1500, "unit": "rpm"}
